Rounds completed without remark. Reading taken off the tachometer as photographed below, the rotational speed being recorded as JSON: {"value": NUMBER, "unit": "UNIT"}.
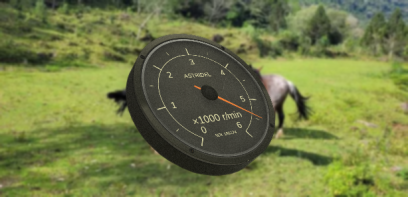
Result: {"value": 5500, "unit": "rpm"}
